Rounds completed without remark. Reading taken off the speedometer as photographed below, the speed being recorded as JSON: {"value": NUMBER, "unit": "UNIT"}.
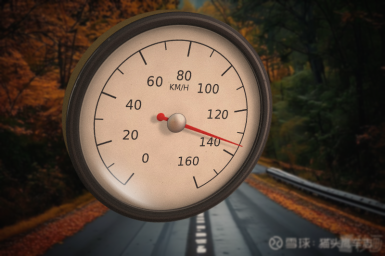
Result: {"value": 135, "unit": "km/h"}
